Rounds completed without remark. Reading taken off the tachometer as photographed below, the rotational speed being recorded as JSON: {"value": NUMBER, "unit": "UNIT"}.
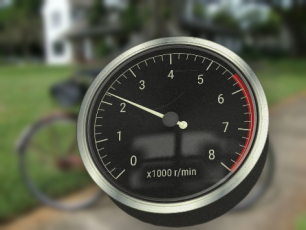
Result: {"value": 2200, "unit": "rpm"}
